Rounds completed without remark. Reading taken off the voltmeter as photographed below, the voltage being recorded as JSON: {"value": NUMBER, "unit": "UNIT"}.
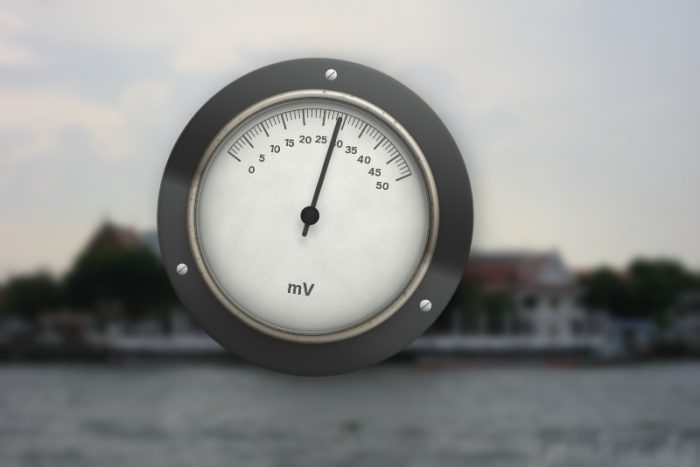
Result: {"value": 29, "unit": "mV"}
